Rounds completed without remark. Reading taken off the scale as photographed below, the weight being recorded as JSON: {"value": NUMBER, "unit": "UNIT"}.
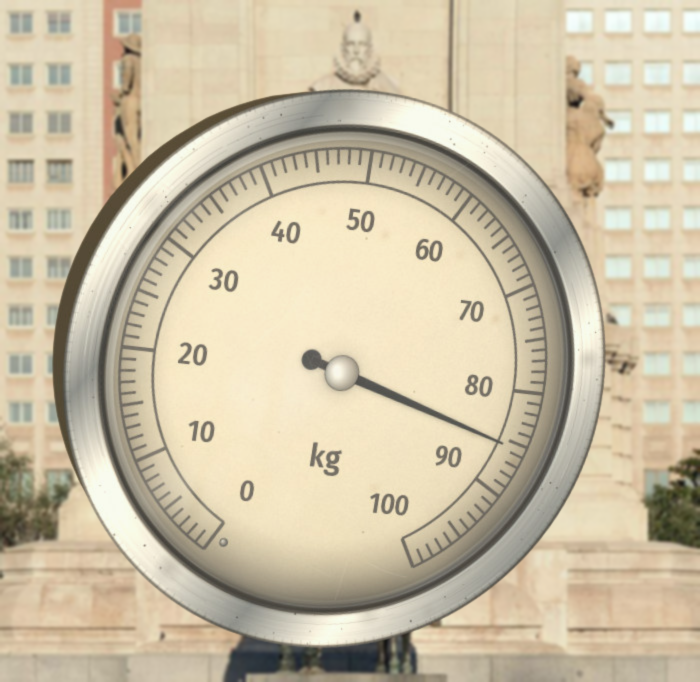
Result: {"value": 85.5, "unit": "kg"}
